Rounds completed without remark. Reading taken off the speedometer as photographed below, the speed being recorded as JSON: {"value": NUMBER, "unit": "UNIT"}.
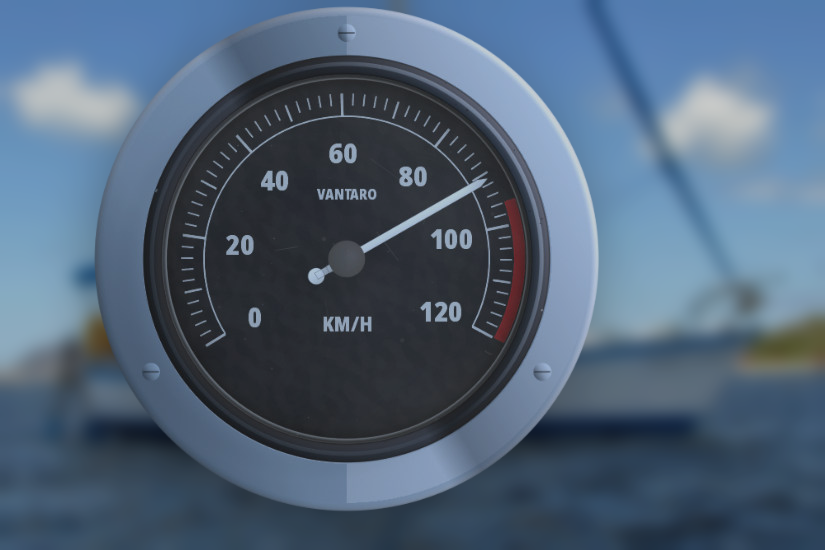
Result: {"value": 91, "unit": "km/h"}
